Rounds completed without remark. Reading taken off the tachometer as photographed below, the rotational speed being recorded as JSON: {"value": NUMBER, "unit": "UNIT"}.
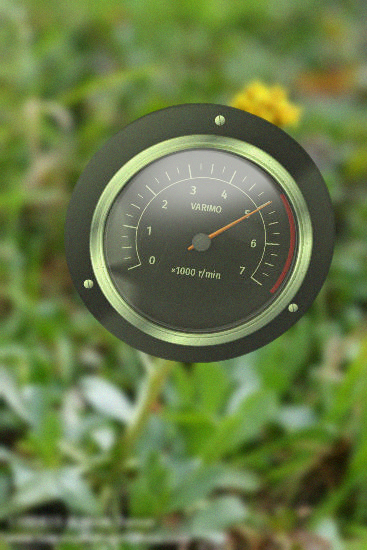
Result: {"value": 5000, "unit": "rpm"}
